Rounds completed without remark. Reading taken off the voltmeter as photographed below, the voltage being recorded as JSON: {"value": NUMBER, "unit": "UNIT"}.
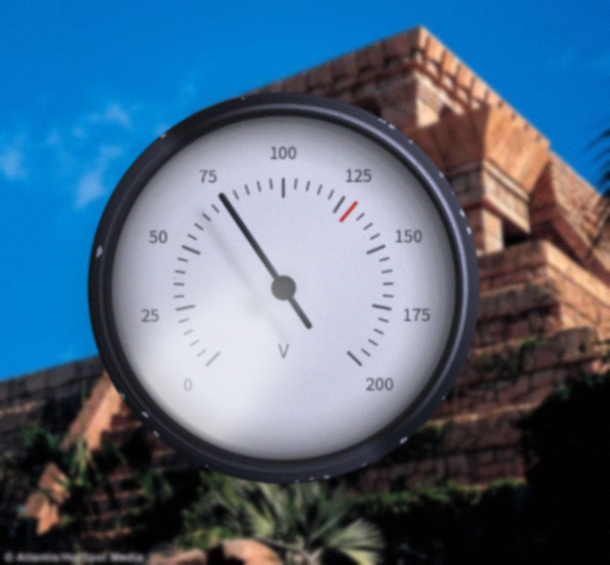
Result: {"value": 75, "unit": "V"}
